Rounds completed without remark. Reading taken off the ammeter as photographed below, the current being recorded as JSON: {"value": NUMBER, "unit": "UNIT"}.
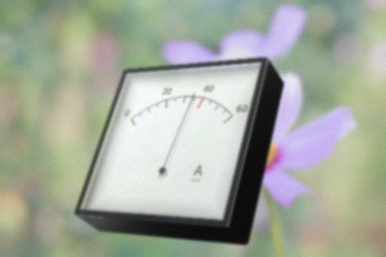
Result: {"value": 35, "unit": "A"}
